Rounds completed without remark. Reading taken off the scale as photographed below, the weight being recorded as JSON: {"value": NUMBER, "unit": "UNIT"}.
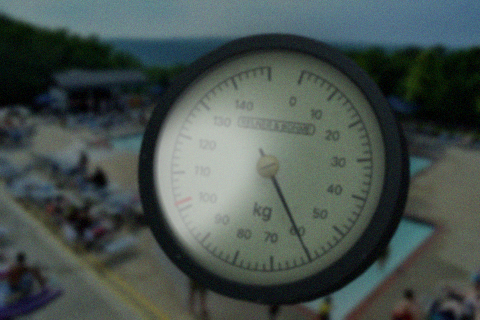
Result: {"value": 60, "unit": "kg"}
